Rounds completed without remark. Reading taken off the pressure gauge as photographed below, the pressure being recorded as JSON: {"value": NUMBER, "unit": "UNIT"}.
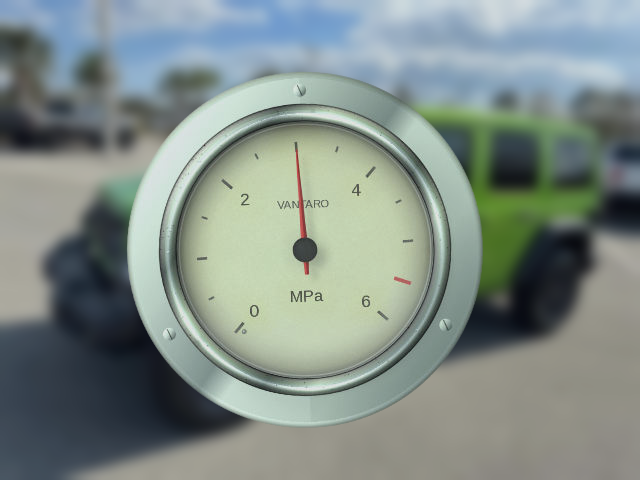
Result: {"value": 3, "unit": "MPa"}
